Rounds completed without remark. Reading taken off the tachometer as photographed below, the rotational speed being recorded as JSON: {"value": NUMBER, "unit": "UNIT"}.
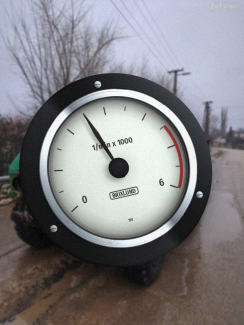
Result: {"value": 2500, "unit": "rpm"}
